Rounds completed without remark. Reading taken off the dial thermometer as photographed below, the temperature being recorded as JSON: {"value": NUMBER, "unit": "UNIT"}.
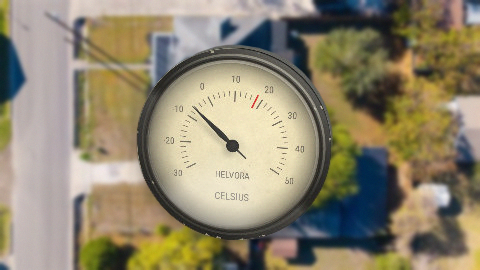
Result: {"value": -6, "unit": "°C"}
